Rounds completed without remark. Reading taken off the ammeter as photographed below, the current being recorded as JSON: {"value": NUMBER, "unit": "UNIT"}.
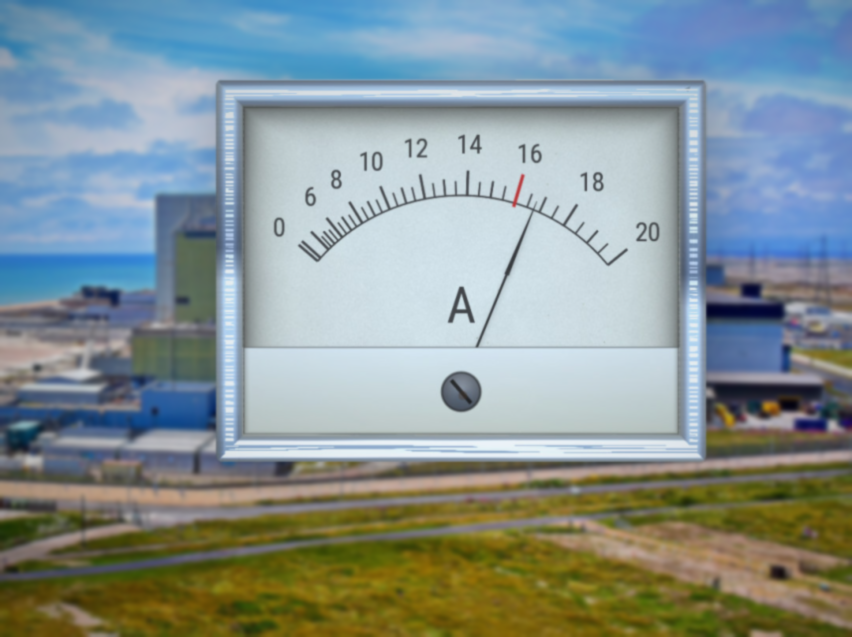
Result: {"value": 16.75, "unit": "A"}
